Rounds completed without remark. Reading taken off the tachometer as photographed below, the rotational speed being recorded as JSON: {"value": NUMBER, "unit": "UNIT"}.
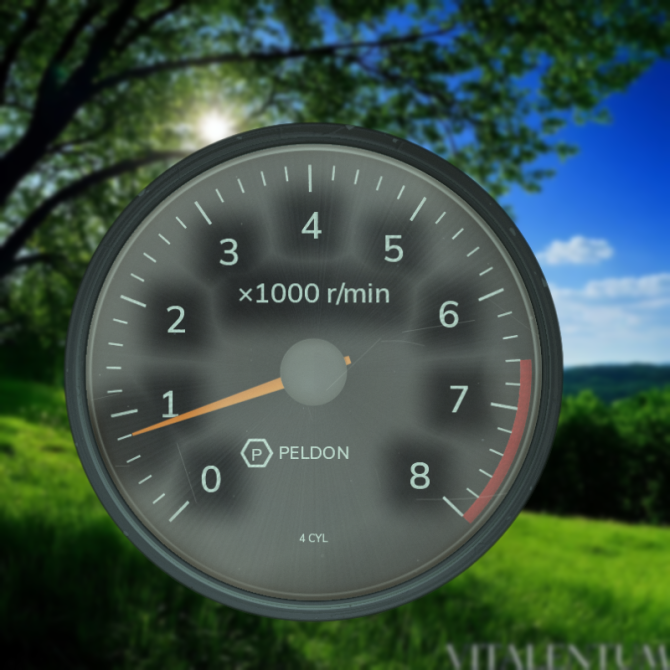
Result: {"value": 800, "unit": "rpm"}
